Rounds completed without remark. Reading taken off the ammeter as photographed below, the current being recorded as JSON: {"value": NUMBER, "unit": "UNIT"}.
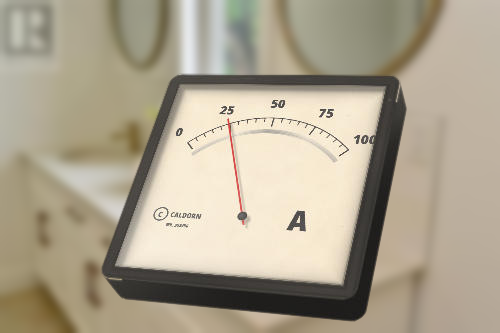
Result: {"value": 25, "unit": "A"}
